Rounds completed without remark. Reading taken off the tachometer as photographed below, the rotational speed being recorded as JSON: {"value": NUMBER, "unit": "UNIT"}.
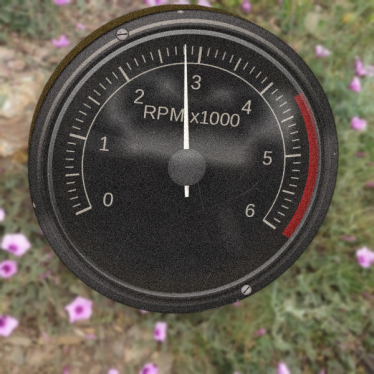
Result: {"value": 2800, "unit": "rpm"}
